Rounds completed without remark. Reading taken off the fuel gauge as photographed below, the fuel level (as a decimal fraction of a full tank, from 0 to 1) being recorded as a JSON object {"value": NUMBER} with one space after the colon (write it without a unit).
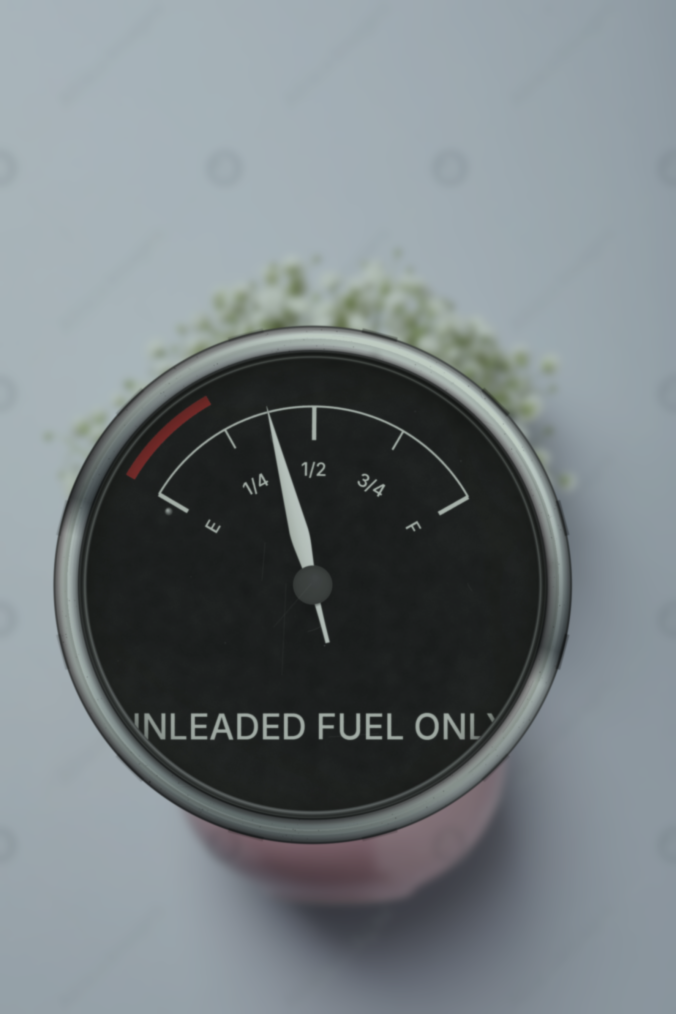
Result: {"value": 0.375}
